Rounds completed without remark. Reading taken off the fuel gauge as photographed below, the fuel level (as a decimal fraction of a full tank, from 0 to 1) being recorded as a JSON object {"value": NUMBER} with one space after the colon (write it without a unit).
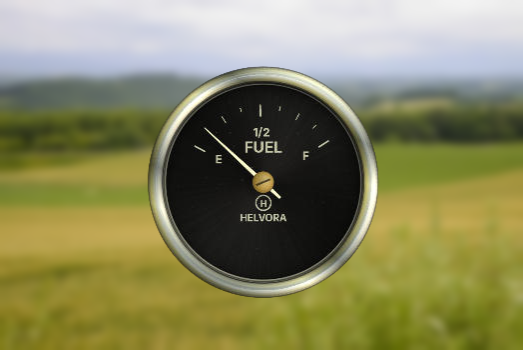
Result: {"value": 0.125}
